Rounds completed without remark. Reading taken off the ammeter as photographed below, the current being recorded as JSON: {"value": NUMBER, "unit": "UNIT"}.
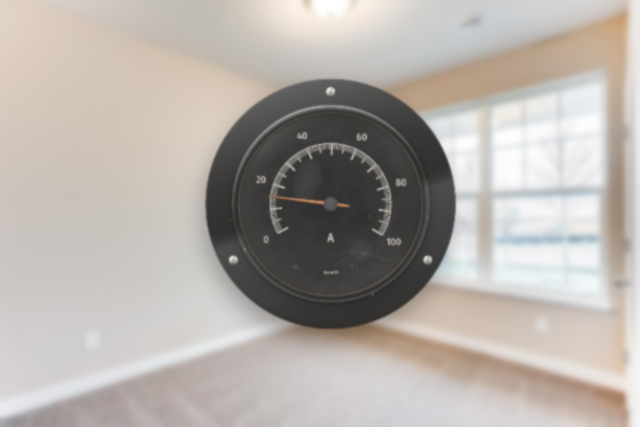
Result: {"value": 15, "unit": "A"}
